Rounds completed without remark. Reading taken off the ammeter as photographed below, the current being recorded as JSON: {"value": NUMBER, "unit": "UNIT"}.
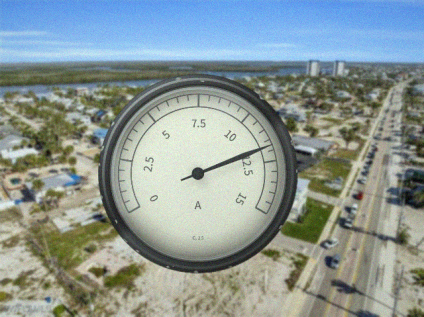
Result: {"value": 11.75, "unit": "A"}
